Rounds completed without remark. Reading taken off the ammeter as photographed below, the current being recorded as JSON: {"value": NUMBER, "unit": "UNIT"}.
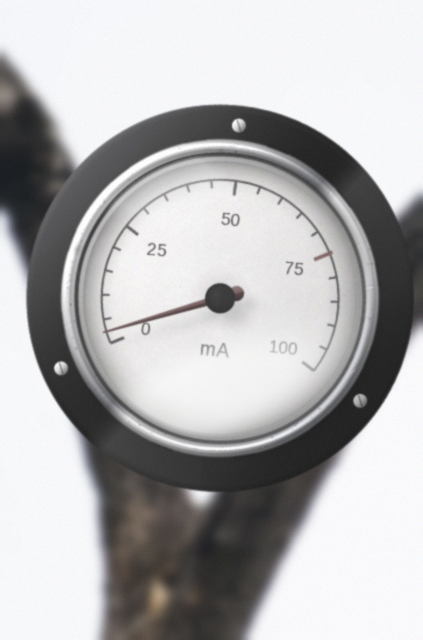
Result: {"value": 2.5, "unit": "mA"}
